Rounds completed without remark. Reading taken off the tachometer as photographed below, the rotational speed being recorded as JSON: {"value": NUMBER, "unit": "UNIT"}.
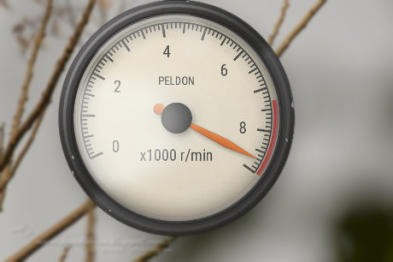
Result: {"value": 8700, "unit": "rpm"}
